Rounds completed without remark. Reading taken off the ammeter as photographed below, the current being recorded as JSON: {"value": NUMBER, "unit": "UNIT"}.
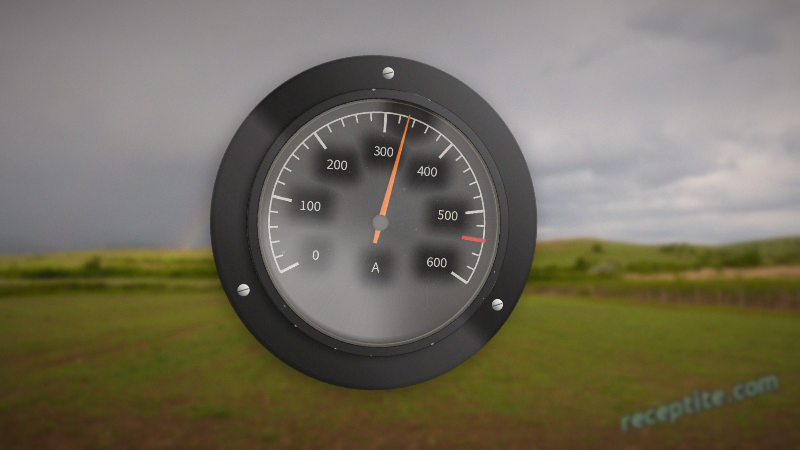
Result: {"value": 330, "unit": "A"}
